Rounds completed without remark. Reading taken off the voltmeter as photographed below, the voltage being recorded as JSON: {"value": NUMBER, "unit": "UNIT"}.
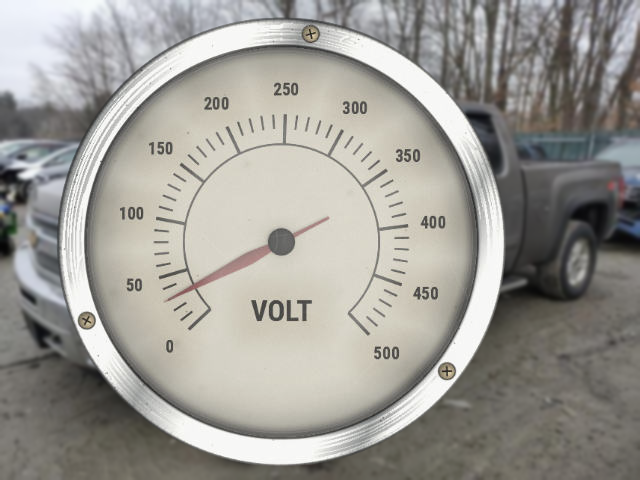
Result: {"value": 30, "unit": "V"}
